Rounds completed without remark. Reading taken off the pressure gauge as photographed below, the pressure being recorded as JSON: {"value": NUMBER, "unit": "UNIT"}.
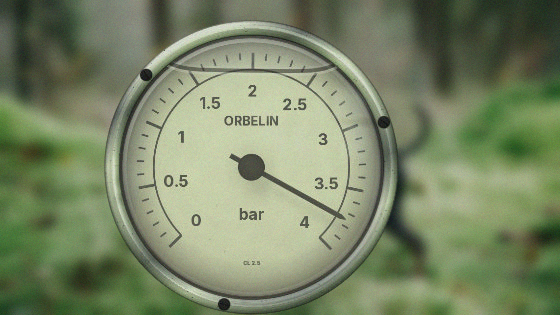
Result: {"value": 3.75, "unit": "bar"}
